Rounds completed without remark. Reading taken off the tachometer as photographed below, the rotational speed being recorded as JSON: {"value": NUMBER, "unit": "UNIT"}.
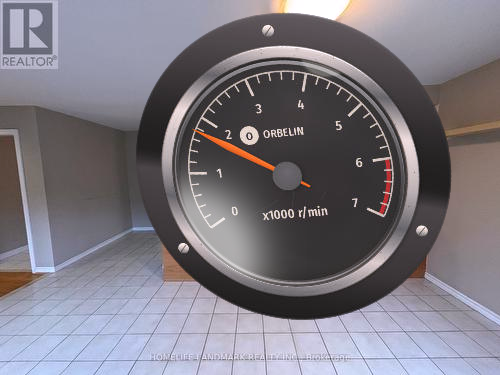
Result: {"value": 1800, "unit": "rpm"}
